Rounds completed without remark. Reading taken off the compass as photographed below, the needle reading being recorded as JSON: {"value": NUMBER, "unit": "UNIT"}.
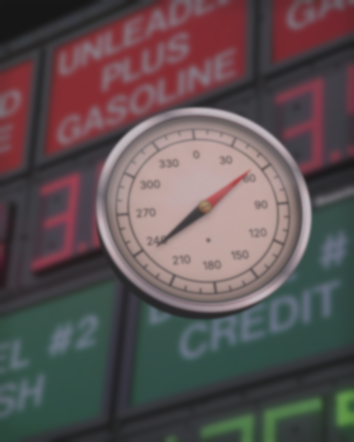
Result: {"value": 55, "unit": "°"}
